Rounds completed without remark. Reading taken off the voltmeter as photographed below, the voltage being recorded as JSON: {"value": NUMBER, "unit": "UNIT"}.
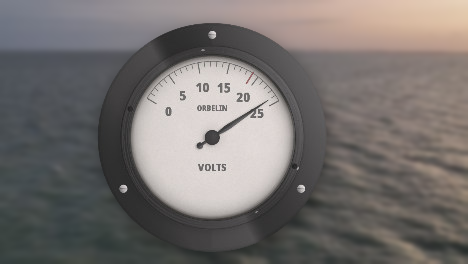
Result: {"value": 24, "unit": "V"}
